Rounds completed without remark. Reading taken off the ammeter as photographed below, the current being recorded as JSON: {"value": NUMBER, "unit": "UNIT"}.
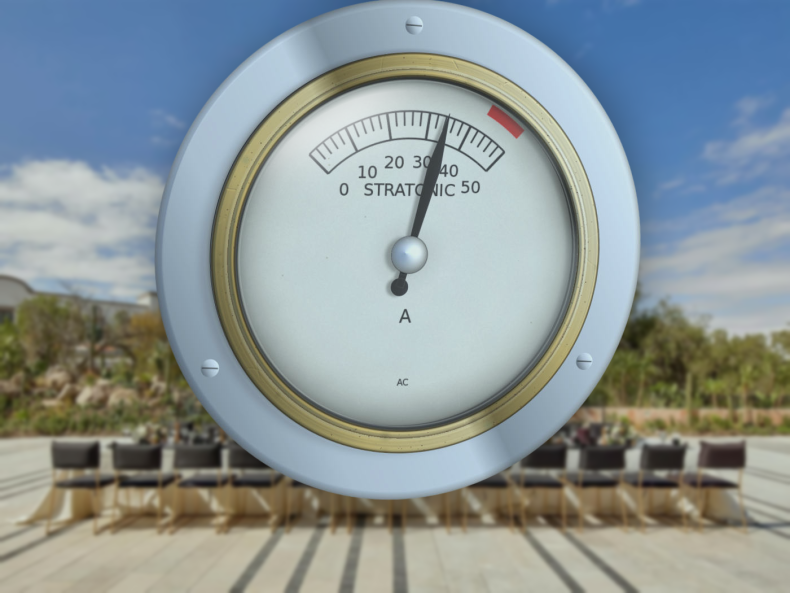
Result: {"value": 34, "unit": "A"}
